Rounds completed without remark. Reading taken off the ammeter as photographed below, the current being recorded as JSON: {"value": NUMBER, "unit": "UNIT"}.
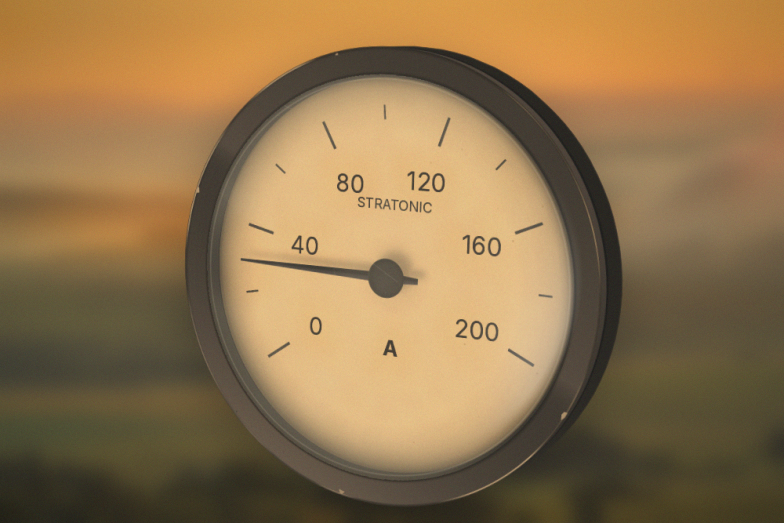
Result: {"value": 30, "unit": "A"}
